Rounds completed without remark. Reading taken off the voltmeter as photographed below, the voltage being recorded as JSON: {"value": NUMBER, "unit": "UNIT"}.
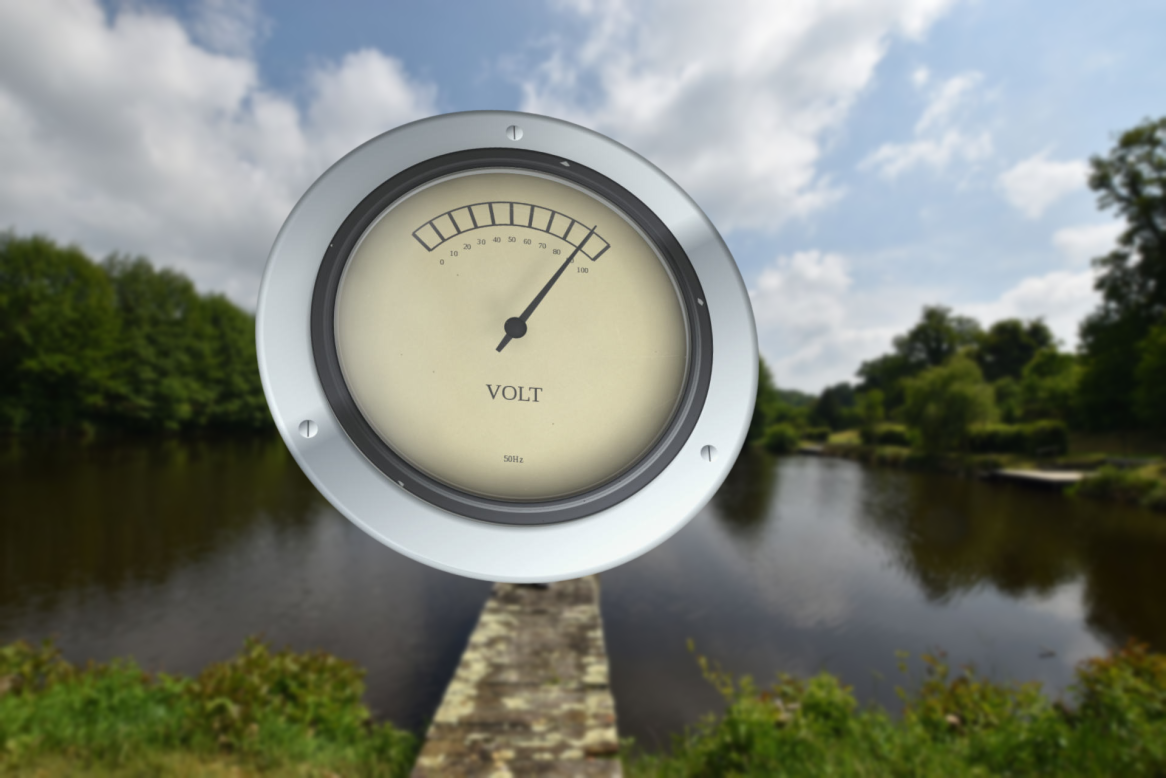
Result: {"value": 90, "unit": "V"}
